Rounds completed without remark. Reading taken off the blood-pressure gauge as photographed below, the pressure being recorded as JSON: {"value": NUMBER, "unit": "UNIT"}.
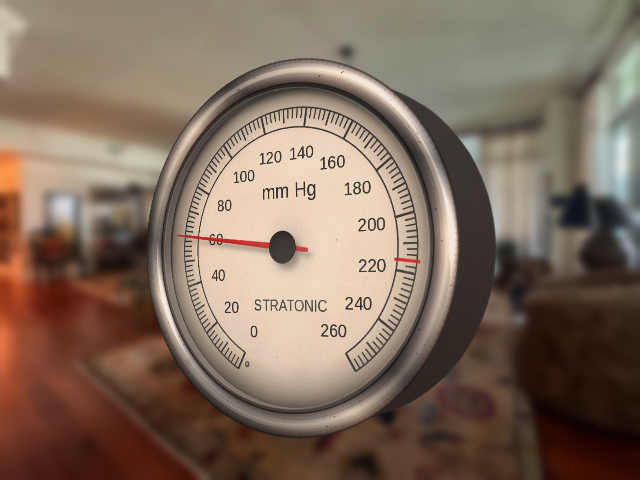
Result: {"value": 60, "unit": "mmHg"}
